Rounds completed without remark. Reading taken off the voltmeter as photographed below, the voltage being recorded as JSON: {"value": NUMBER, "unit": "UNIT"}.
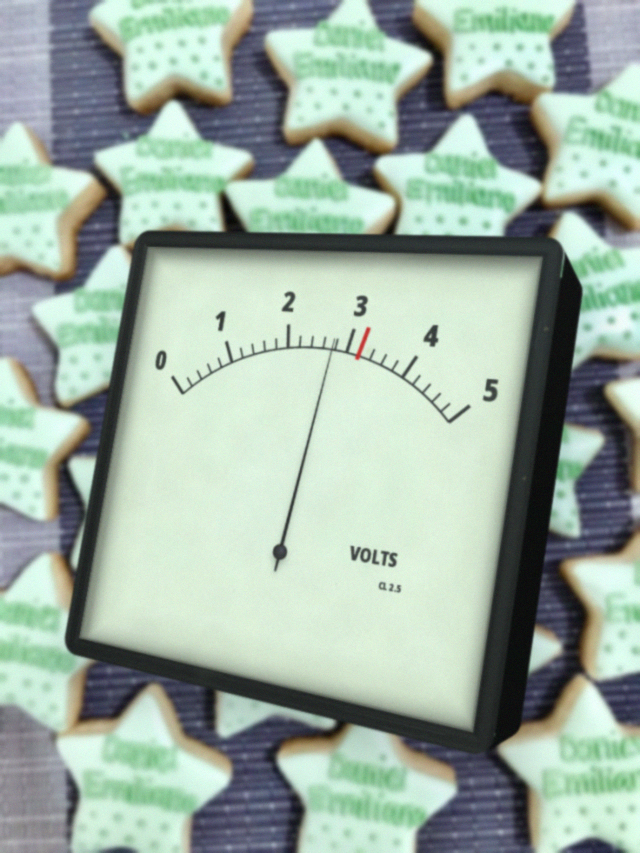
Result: {"value": 2.8, "unit": "V"}
